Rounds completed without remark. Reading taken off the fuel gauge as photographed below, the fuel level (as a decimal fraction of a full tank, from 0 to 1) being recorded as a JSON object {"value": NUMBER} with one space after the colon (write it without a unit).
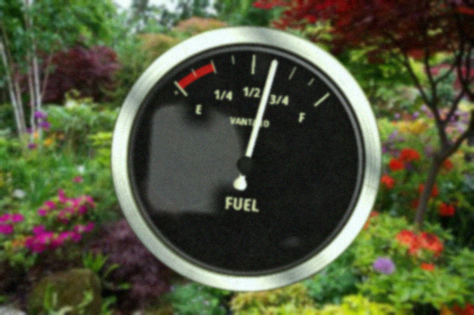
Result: {"value": 0.625}
